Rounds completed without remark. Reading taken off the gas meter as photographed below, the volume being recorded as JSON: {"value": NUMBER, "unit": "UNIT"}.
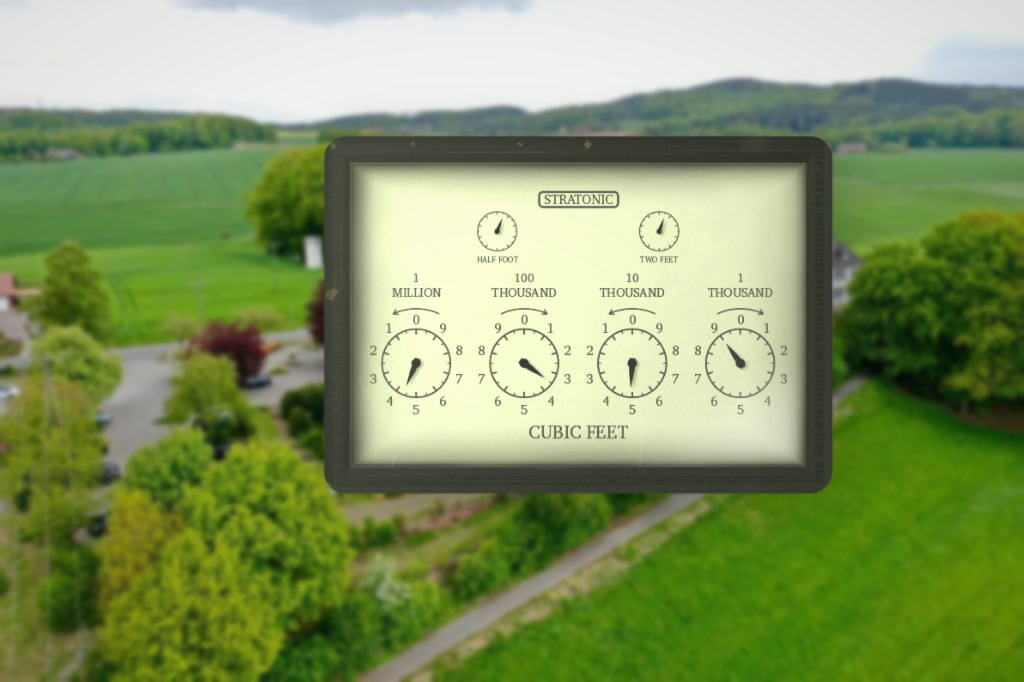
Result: {"value": 434900, "unit": "ft³"}
